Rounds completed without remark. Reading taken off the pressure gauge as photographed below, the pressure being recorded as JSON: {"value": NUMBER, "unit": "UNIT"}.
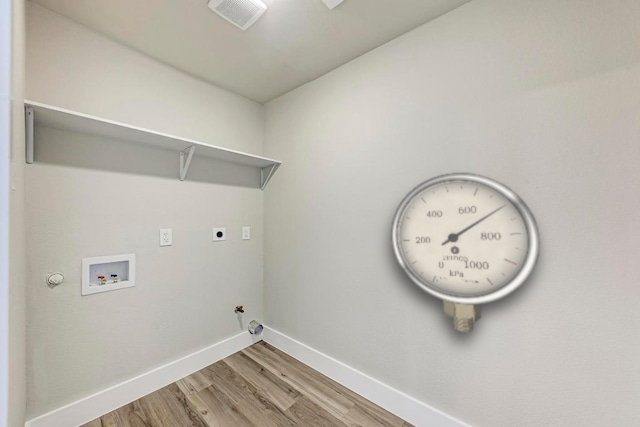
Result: {"value": 700, "unit": "kPa"}
